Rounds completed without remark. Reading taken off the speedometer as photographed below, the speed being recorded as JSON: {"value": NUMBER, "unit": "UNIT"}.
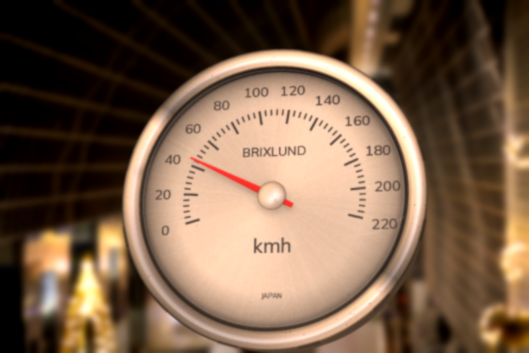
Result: {"value": 44, "unit": "km/h"}
